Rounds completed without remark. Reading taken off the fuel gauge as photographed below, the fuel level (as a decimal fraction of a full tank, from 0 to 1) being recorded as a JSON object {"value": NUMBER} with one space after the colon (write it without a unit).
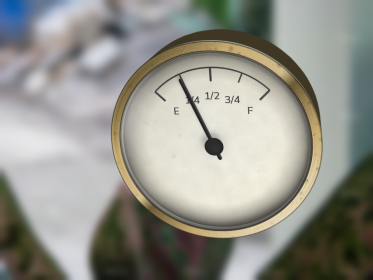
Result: {"value": 0.25}
